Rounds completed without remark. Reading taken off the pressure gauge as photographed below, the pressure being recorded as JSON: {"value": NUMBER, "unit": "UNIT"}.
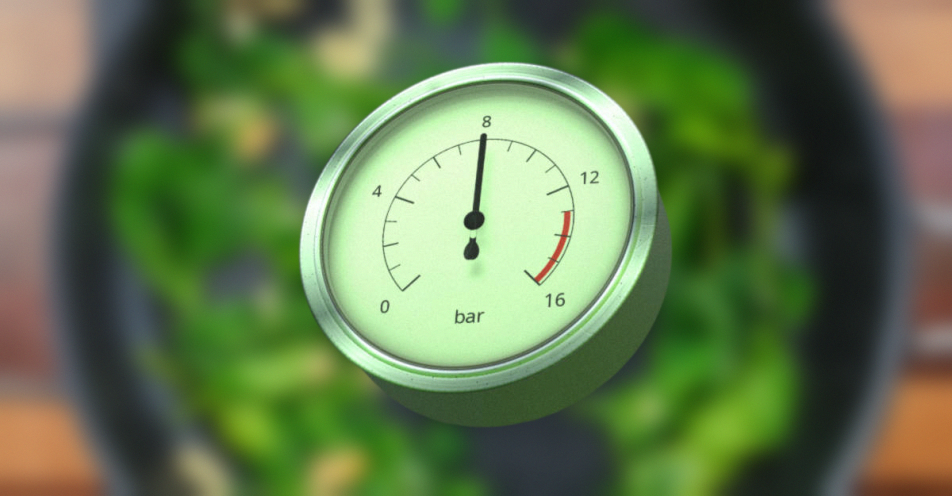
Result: {"value": 8, "unit": "bar"}
